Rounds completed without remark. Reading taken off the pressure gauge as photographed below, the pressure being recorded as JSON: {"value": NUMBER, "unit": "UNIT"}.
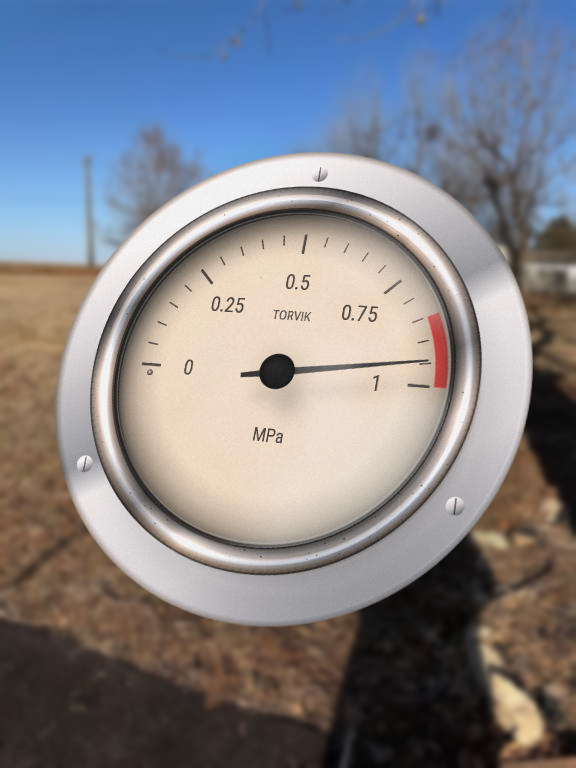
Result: {"value": 0.95, "unit": "MPa"}
